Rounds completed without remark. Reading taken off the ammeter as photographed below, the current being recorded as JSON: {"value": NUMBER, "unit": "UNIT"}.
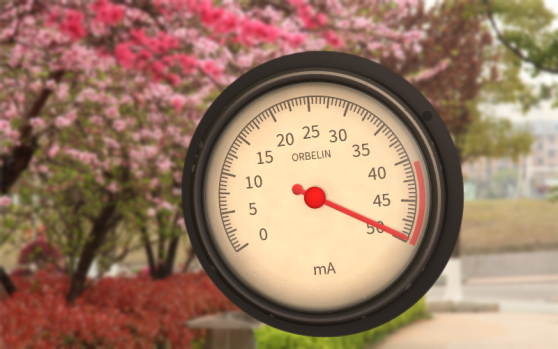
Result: {"value": 49.5, "unit": "mA"}
